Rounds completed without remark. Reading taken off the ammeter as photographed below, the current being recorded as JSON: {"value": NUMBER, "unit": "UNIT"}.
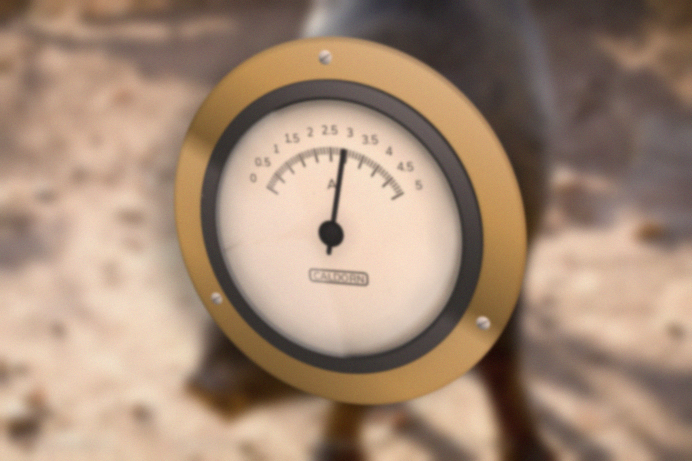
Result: {"value": 3, "unit": "A"}
